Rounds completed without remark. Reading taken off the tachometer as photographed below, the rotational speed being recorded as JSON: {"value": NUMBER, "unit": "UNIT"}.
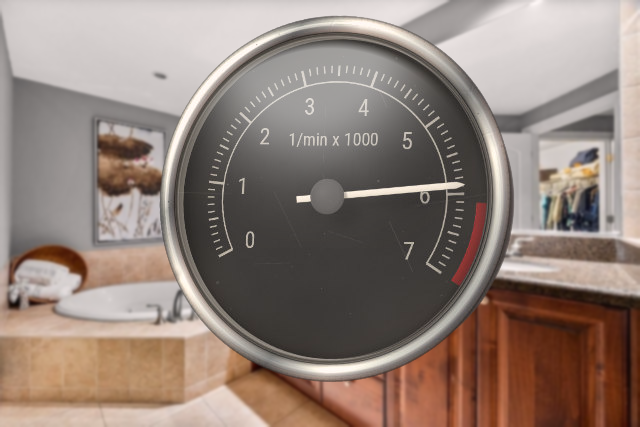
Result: {"value": 5900, "unit": "rpm"}
